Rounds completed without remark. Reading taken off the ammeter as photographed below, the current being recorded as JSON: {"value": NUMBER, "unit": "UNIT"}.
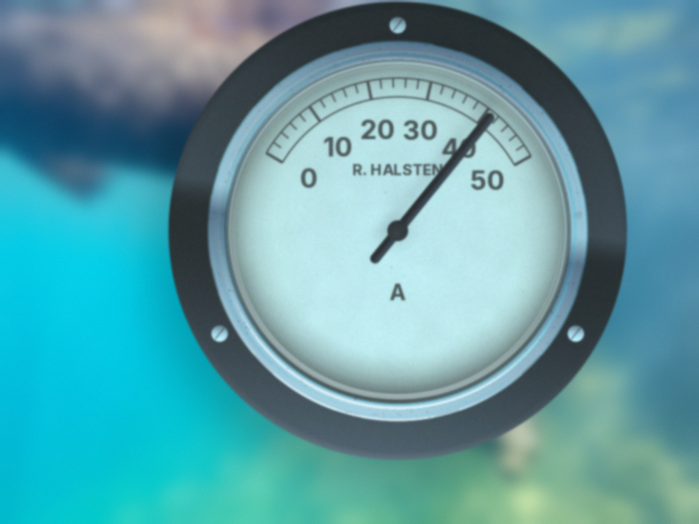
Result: {"value": 41, "unit": "A"}
